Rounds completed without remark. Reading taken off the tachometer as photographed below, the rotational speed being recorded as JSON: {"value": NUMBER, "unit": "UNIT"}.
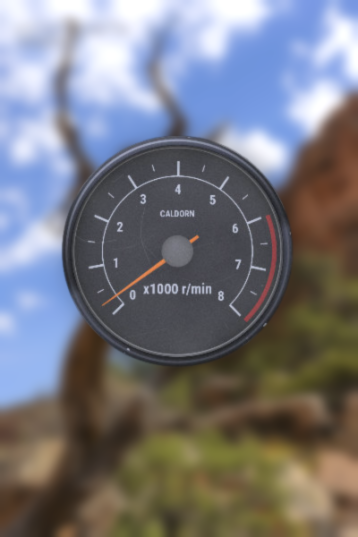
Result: {"value": 250, "unit": "rpm"}
